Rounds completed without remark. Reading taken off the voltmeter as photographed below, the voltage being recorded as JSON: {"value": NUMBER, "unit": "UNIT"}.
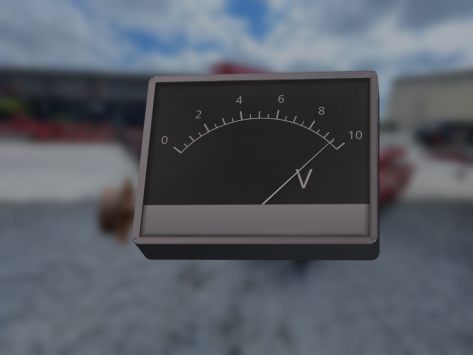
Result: {"value": 9.5, "unit": "V"}
